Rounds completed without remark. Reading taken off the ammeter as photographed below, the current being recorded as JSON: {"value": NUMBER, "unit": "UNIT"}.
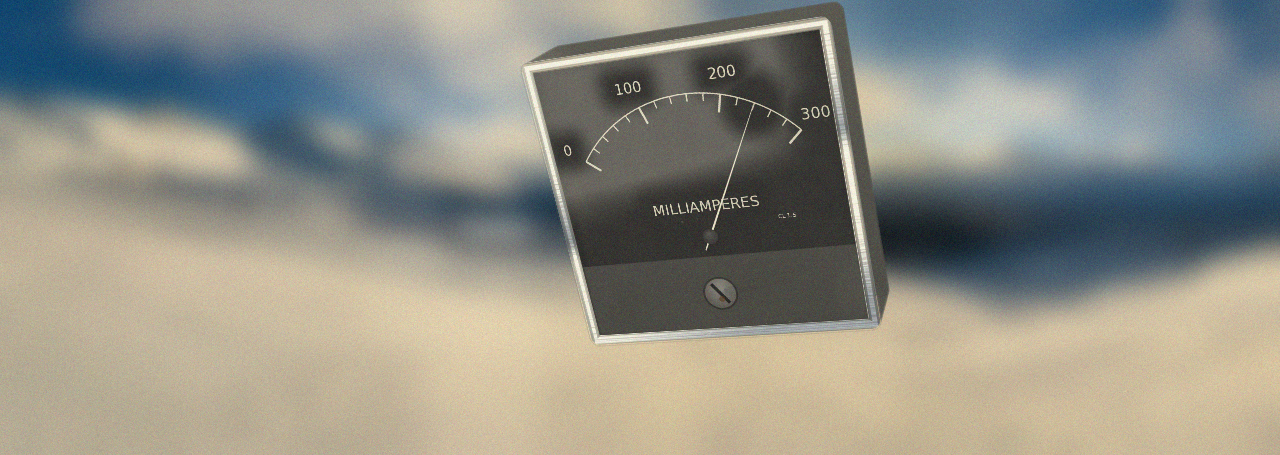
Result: {"value": 240, "unit": "mA"}
